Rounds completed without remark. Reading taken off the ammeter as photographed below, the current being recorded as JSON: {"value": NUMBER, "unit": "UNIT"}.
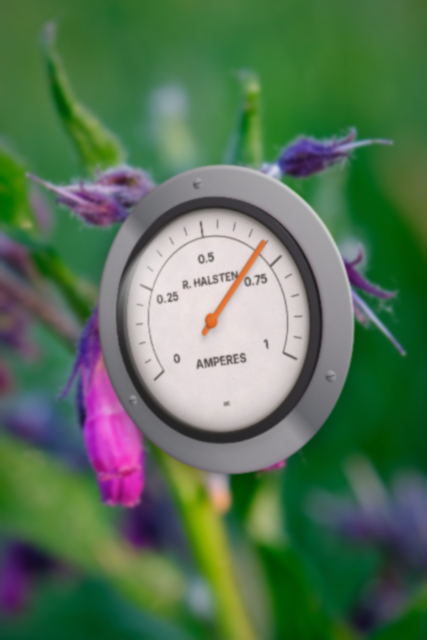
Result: {"value": 0.7, "unit": "A"}
